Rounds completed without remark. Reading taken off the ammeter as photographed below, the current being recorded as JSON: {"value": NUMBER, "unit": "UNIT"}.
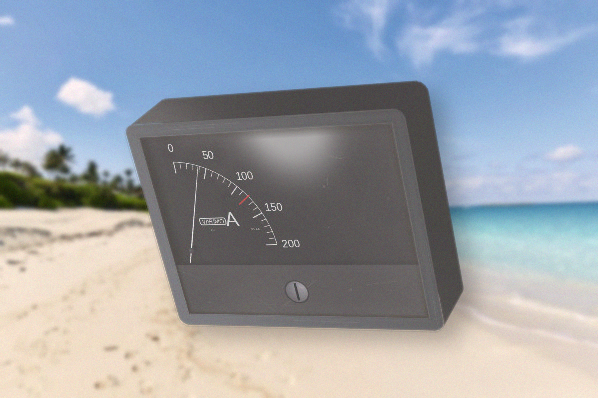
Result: {"value": 40, "unit": "A"}
